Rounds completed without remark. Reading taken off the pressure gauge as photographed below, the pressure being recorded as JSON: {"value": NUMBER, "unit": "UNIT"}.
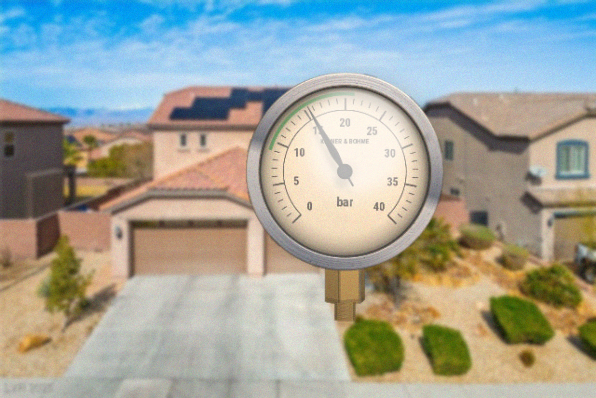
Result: {"value": 15.5, "unit": "bar"}
